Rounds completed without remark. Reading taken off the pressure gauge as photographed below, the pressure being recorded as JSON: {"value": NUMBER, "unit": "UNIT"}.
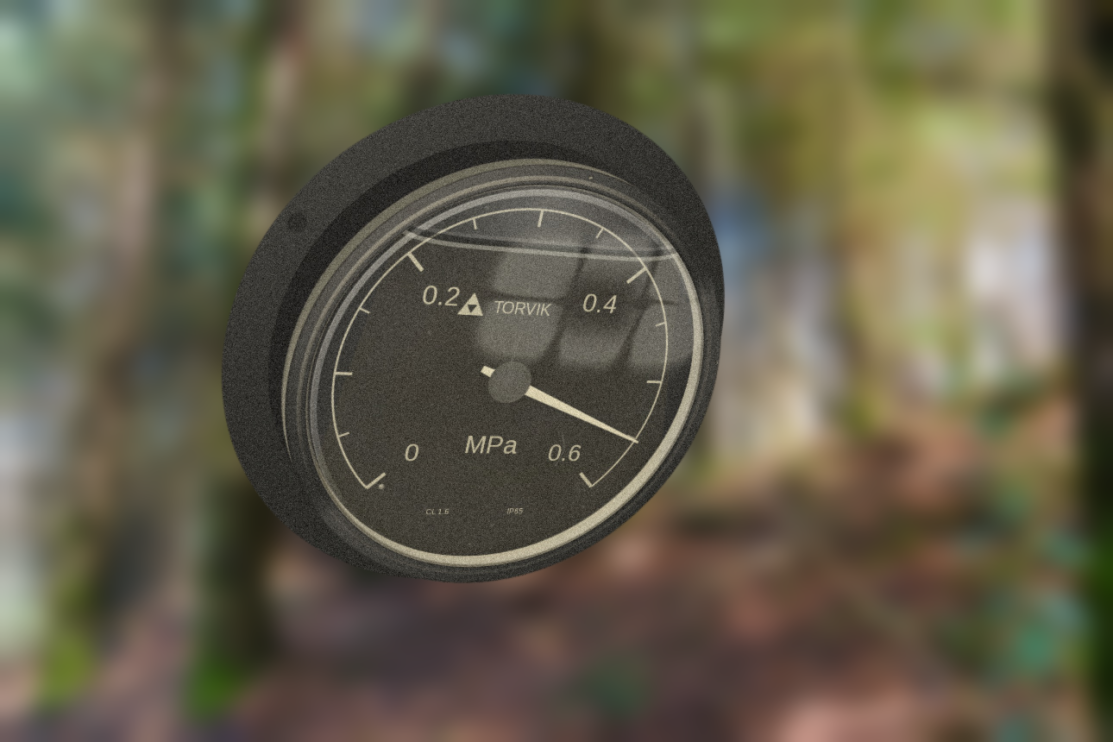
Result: {"value": 0.55, "unit": "MPa"}
